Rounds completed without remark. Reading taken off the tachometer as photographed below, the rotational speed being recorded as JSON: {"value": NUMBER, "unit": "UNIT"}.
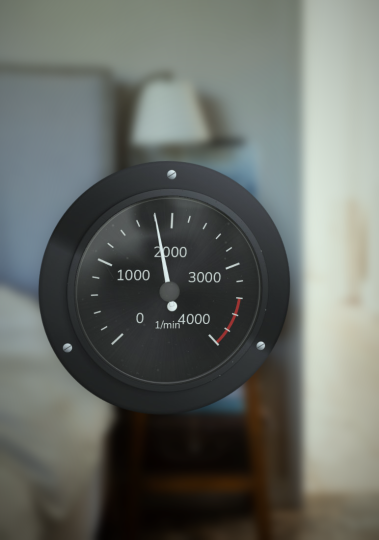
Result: {"value": 1800, "unit": "rpm"}
